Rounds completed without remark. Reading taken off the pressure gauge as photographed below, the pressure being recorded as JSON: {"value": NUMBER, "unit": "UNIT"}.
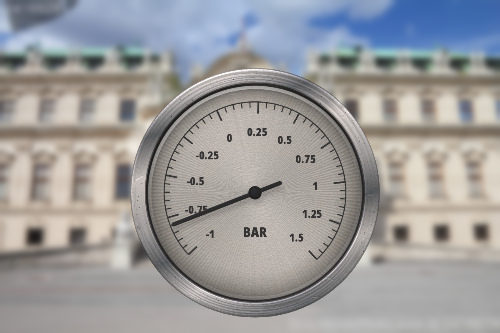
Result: {"value": -0.8, "unit": "bar"}
